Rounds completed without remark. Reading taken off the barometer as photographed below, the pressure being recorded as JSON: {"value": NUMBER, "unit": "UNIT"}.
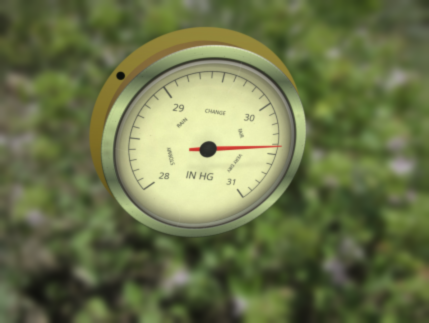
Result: {"value": 30.4, "unit": "inHg"}
